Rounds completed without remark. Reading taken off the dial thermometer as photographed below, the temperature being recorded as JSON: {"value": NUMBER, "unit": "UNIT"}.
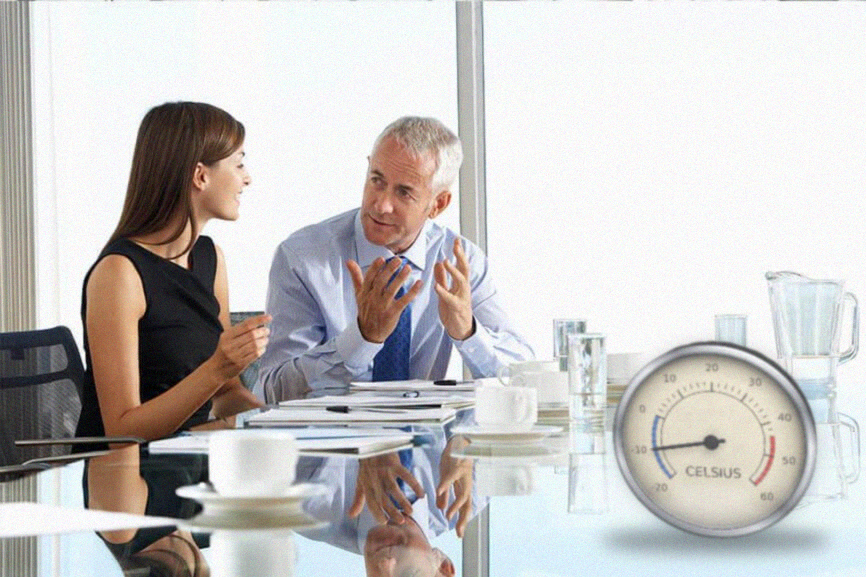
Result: {"value": -10, "unit": "°C"}
